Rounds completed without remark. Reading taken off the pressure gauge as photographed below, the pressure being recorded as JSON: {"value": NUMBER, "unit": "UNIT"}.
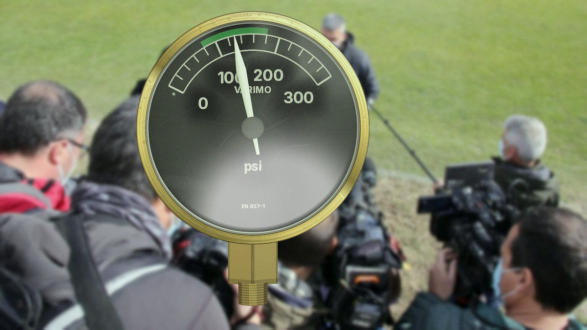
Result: {"value": 130, "unit": "psi"}
